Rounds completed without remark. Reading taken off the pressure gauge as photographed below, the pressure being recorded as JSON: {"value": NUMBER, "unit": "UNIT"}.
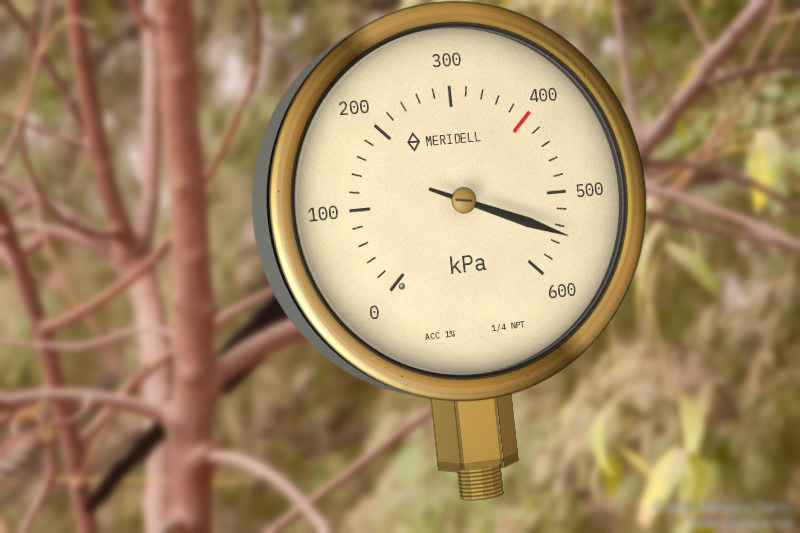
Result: {"value": 550, "unit": "kPa"}
